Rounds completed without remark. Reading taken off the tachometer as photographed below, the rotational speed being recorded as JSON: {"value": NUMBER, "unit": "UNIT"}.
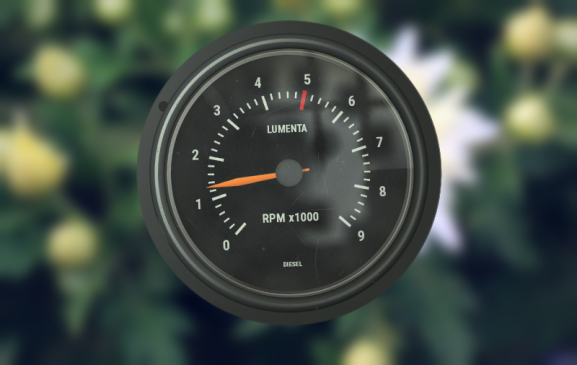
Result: {"value": 1300, "unit": "rpm"}
